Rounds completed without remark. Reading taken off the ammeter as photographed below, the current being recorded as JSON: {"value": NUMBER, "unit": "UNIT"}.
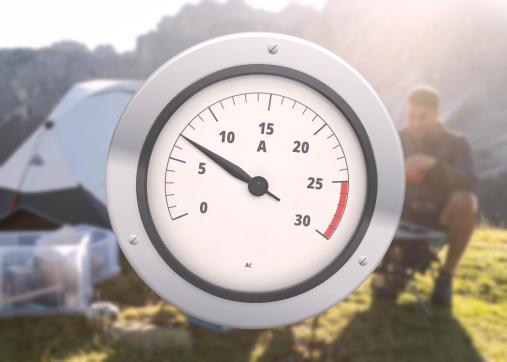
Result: {"value": 7, "unit": "A"}
